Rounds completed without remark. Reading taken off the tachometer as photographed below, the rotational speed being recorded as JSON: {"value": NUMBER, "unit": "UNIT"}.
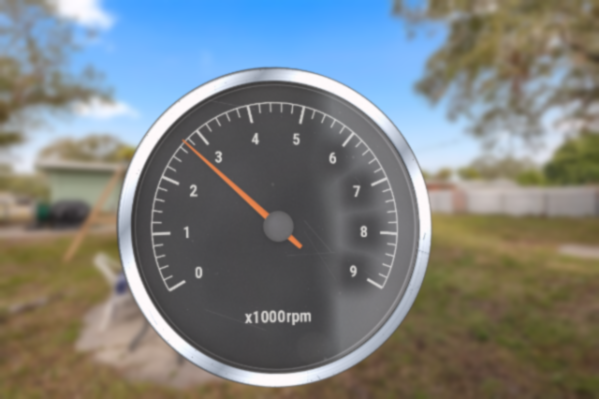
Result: {"value": 2700, "unit": "rpm"}
